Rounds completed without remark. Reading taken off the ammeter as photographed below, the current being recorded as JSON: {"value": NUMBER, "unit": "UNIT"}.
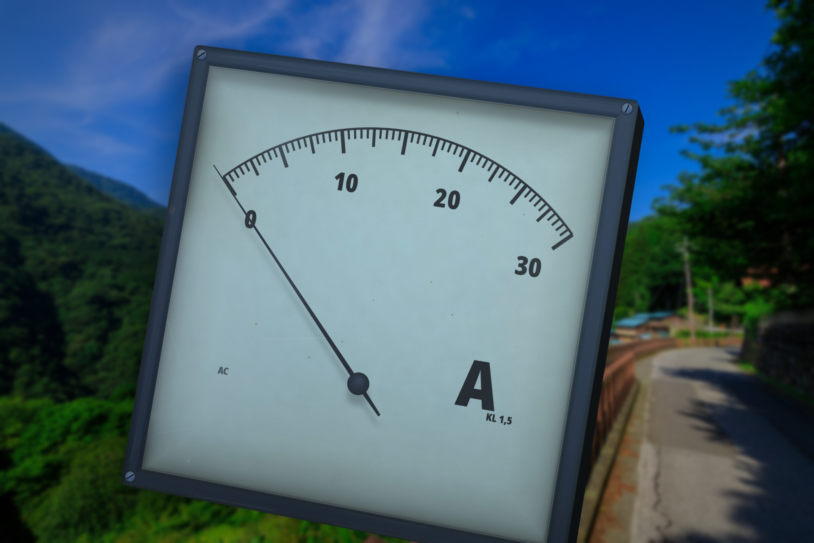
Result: {"value": 0, "unit": "A"}
